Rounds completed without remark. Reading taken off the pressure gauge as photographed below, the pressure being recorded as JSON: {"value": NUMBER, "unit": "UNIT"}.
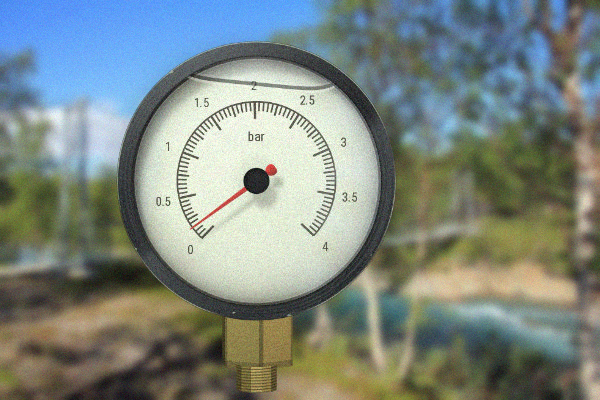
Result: {"value": 0.15, "unit": "bar"}
